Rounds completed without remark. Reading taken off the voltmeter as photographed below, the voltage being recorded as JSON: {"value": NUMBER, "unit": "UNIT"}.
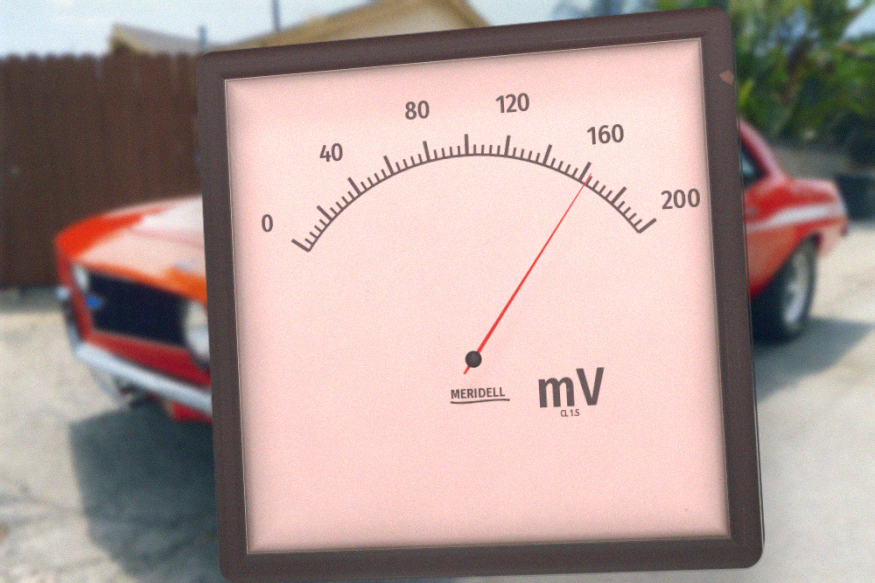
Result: {"value": 164, "unit": "mV"}
